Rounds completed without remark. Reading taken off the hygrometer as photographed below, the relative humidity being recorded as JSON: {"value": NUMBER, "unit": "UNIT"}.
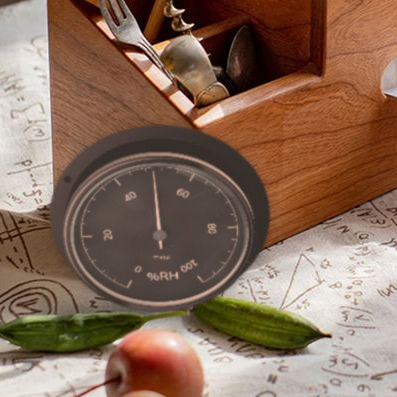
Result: {"value": 50, "unit": "%"}
